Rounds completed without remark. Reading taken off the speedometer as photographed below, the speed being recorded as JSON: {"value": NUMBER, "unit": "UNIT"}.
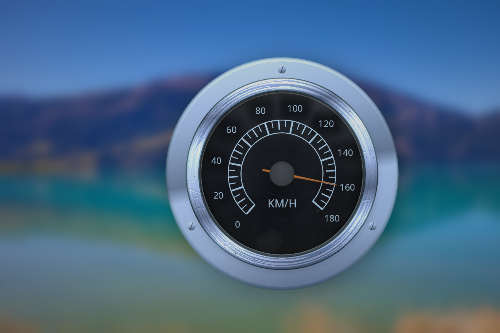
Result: {"value": 160, "unit": "km/h"}
